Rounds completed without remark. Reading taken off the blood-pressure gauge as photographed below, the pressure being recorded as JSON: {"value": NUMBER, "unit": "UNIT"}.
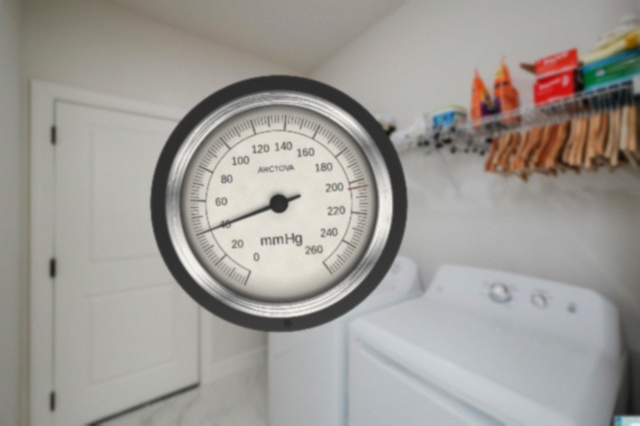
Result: {"value": 40, "unit": "mmHg"}
